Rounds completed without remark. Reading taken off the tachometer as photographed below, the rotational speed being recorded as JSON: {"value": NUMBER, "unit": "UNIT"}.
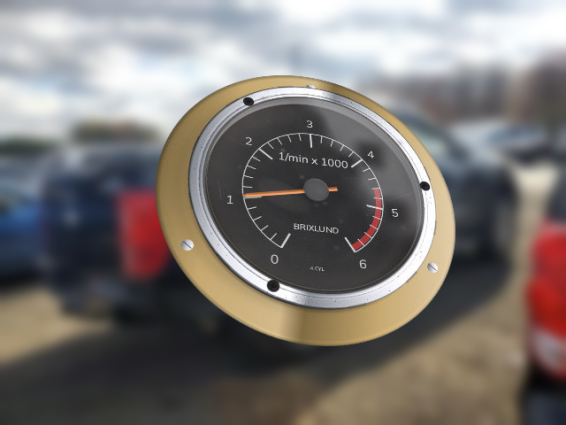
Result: {"value": 1000, "unit": "rpm"}
